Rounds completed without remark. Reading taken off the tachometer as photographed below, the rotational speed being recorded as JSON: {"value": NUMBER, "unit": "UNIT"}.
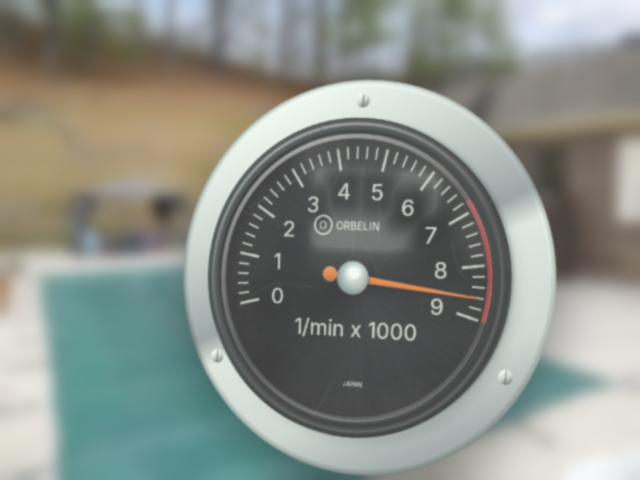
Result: {"value": 8600, "unit": "rpm"}
